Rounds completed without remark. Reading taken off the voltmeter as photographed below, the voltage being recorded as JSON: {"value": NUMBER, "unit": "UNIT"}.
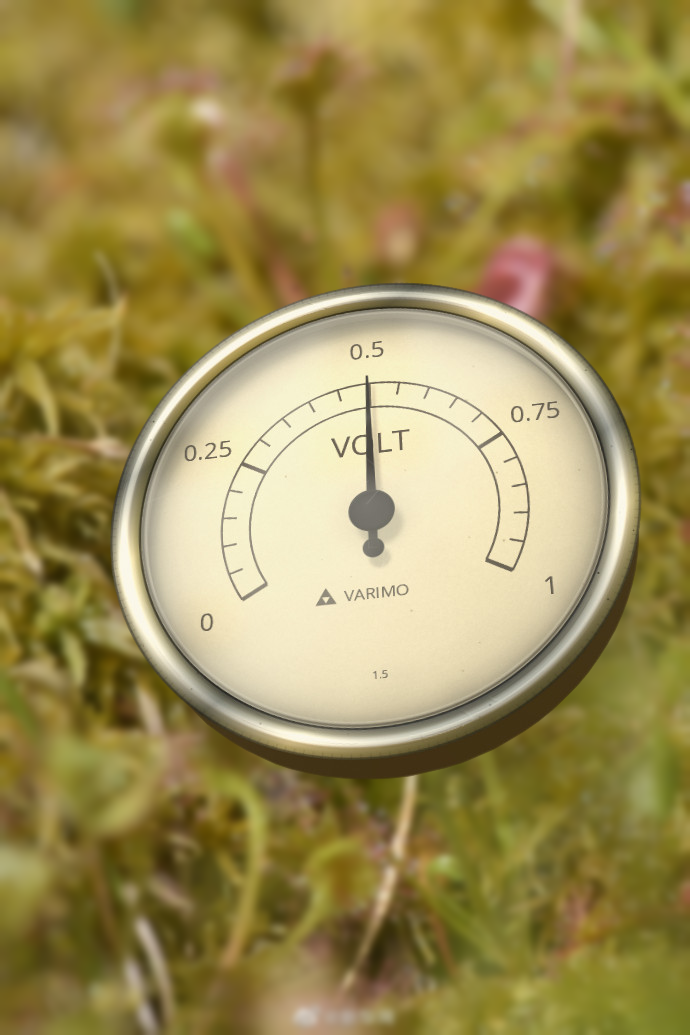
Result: {"value": 0.5, "unit": "V"}
